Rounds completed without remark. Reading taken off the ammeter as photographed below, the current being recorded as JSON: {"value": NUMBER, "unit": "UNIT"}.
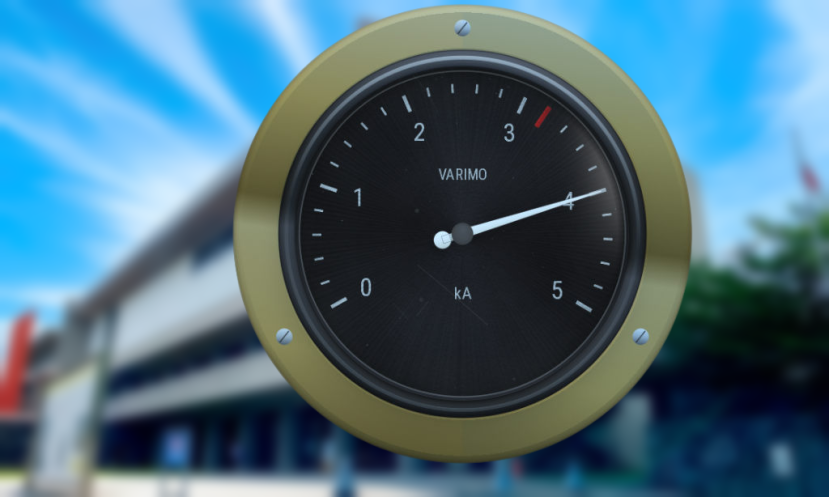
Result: {"value": 4, "unit": "kA"}
